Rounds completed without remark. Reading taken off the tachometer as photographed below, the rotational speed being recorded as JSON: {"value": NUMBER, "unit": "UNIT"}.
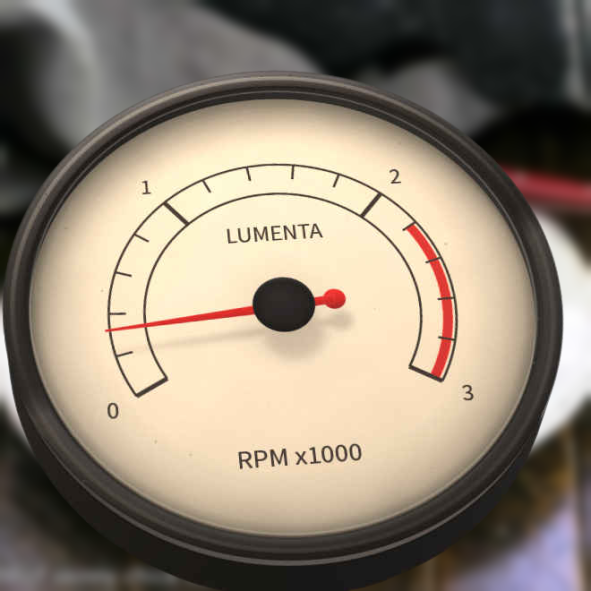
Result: {"value": 300, "unit": "rpm"}
